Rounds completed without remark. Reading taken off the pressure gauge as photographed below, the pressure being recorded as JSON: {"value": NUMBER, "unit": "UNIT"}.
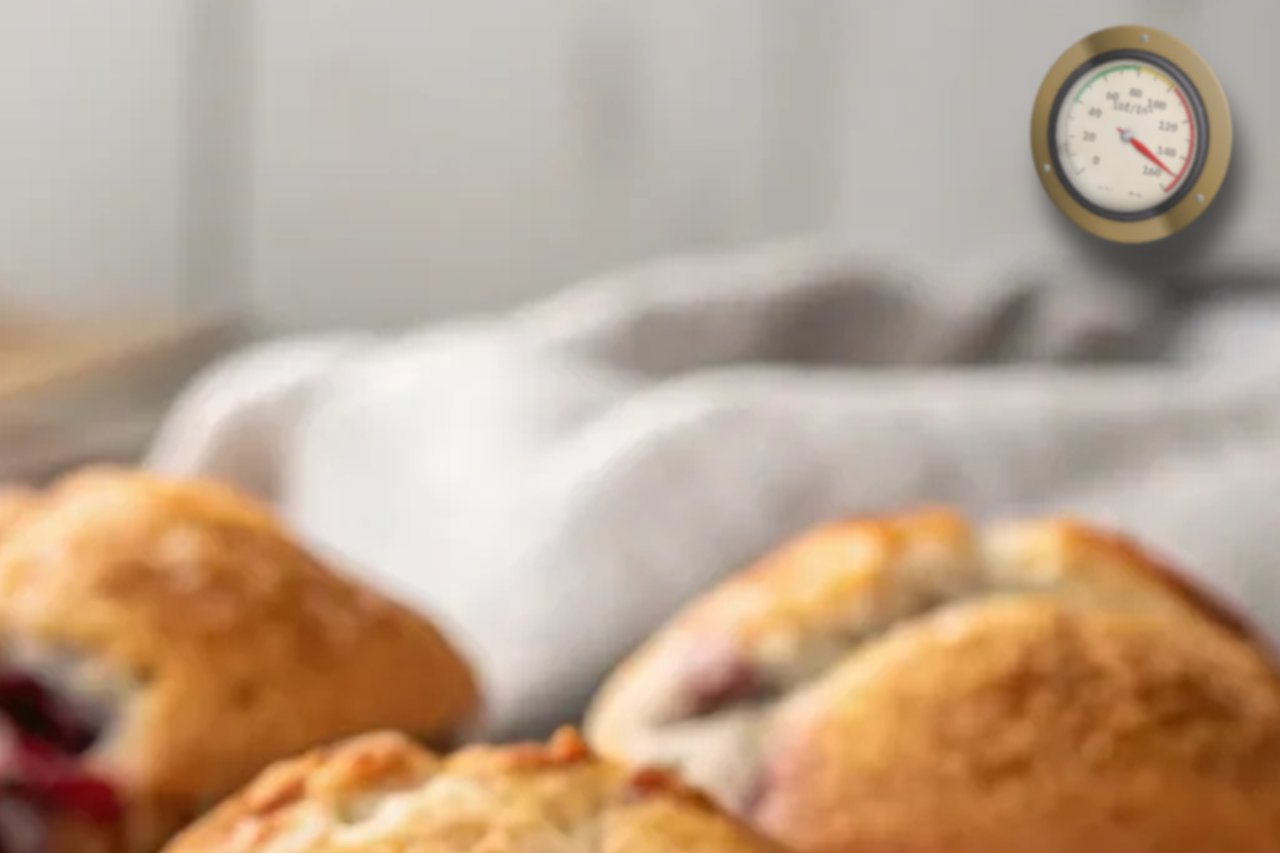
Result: {"value": 150, "unit": "psi"}
